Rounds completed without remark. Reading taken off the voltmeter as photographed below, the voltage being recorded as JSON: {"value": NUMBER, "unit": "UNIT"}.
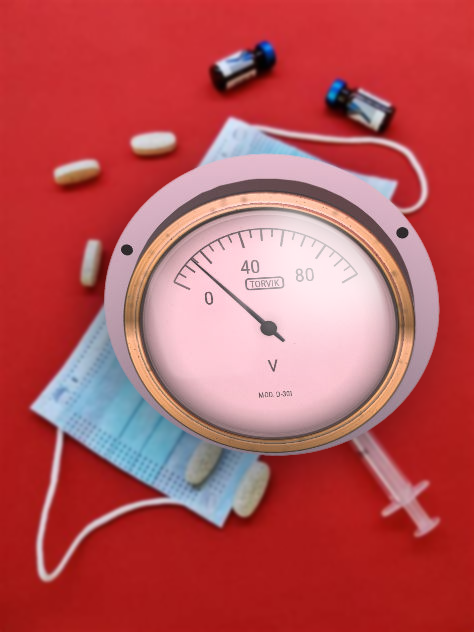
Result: {"value": 15, "unit": "V"}
